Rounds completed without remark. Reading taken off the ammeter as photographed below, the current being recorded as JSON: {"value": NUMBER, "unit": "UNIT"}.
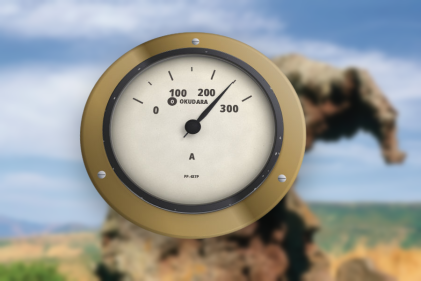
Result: {"value": 250, "unit": "A"}
